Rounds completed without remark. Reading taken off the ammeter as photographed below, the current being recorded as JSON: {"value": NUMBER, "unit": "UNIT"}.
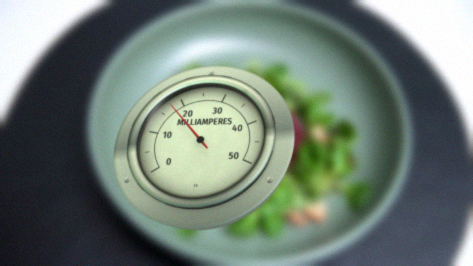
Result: {"value": 17.5, "unit": "mA"}
